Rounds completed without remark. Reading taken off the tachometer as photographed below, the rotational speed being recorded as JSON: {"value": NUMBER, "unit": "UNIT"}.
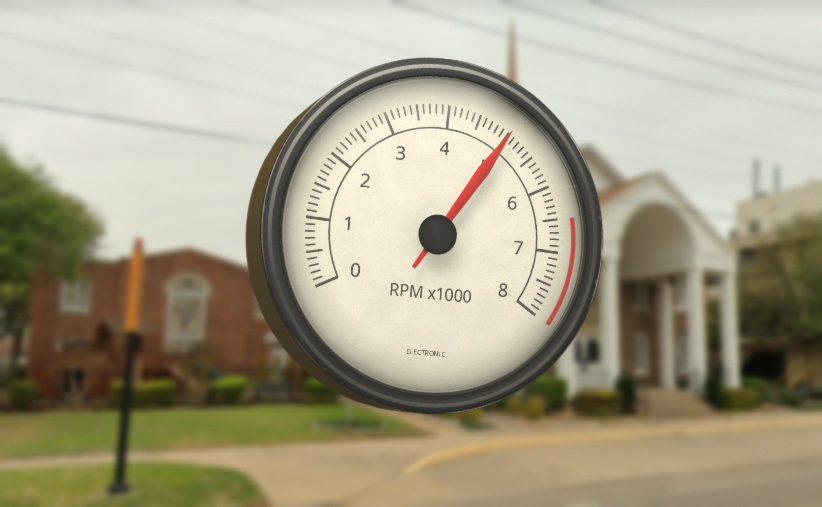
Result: {"value": 5000, "unit": "rpm"}
